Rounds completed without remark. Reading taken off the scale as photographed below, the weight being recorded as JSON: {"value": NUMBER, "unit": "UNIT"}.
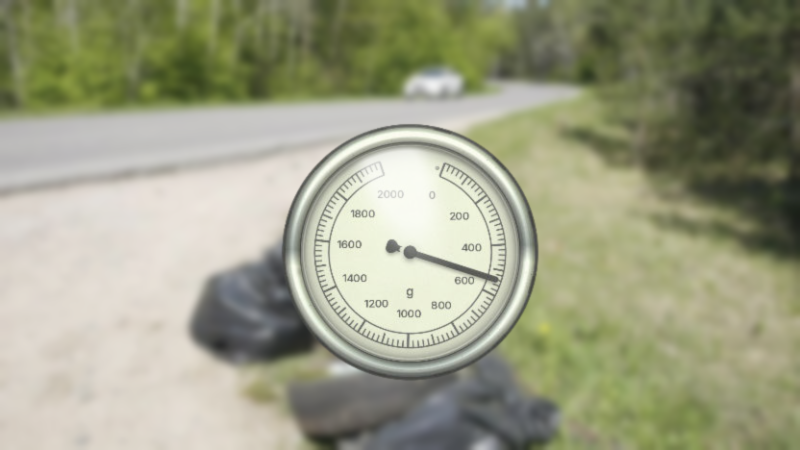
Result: {"value": 540, "unit": "g"}
